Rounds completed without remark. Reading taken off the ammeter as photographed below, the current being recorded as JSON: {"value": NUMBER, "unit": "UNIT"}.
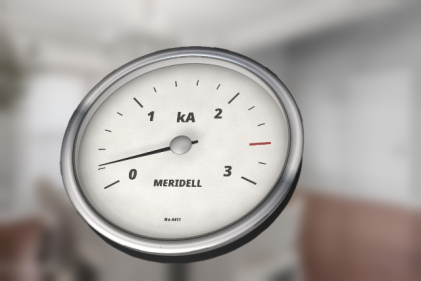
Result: {"value": 0.2, "unit": "kA"}
